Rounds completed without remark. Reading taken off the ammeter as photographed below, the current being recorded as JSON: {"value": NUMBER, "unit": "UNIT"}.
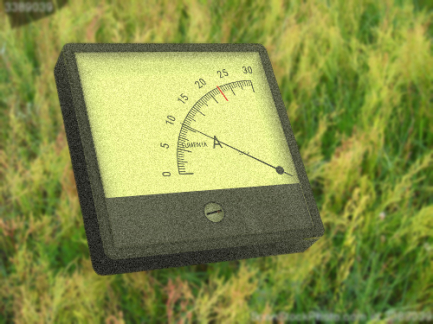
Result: {"value": 10, "unit": "A"}
